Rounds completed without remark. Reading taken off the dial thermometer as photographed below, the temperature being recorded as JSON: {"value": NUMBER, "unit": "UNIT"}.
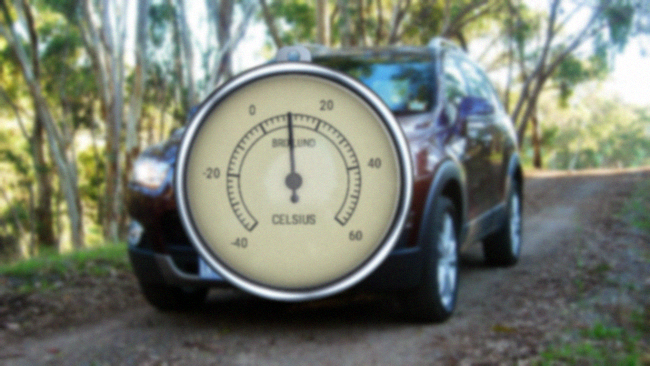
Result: {"value": 10, "unit": "°C"}
